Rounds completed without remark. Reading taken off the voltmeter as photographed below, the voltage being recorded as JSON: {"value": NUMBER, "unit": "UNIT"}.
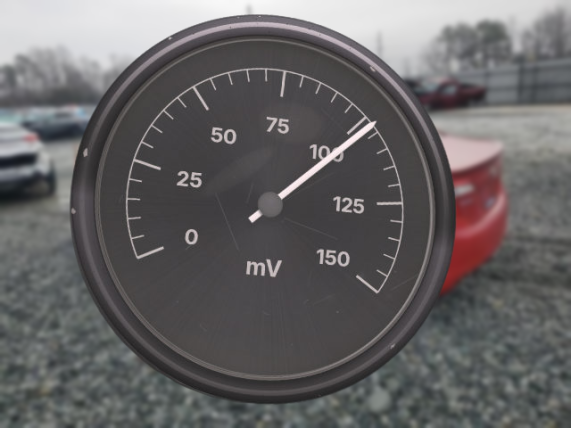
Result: {"value": 102.5, "unit": "mV"}
